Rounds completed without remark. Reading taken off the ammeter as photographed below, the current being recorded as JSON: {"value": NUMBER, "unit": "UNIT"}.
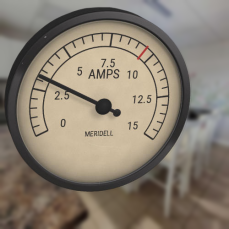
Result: {"value": 3.25, "unit": "A"}
